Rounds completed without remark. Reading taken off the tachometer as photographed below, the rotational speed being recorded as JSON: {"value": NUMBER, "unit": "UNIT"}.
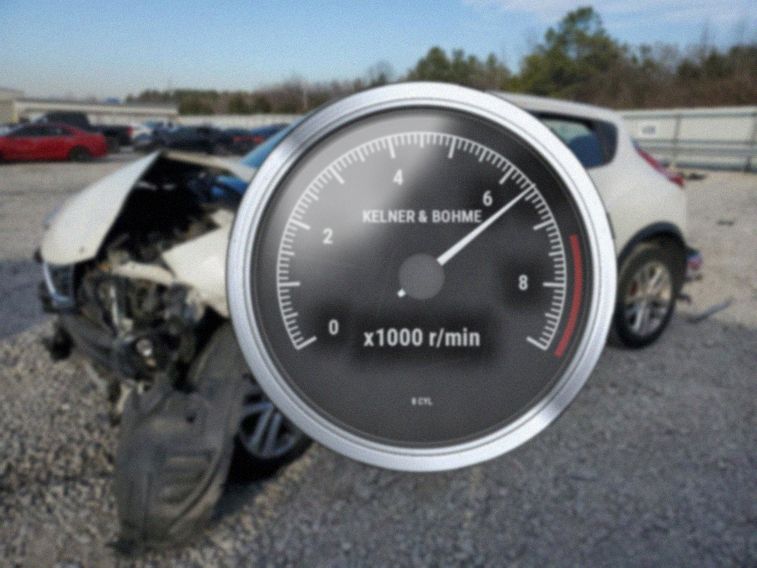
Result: {"value": 6400, "unit": "rpm"}
